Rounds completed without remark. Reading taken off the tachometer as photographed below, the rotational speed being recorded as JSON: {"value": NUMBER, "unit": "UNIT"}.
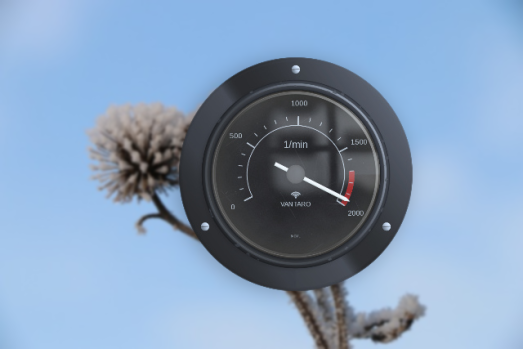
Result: {"value": 1950, "unit": "rpm"}
